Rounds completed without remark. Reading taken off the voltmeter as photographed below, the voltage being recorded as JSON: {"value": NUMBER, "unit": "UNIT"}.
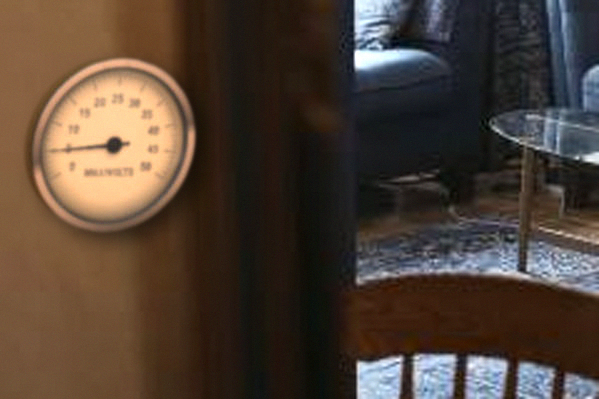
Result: {"value": 5, "unit": "mV"}
